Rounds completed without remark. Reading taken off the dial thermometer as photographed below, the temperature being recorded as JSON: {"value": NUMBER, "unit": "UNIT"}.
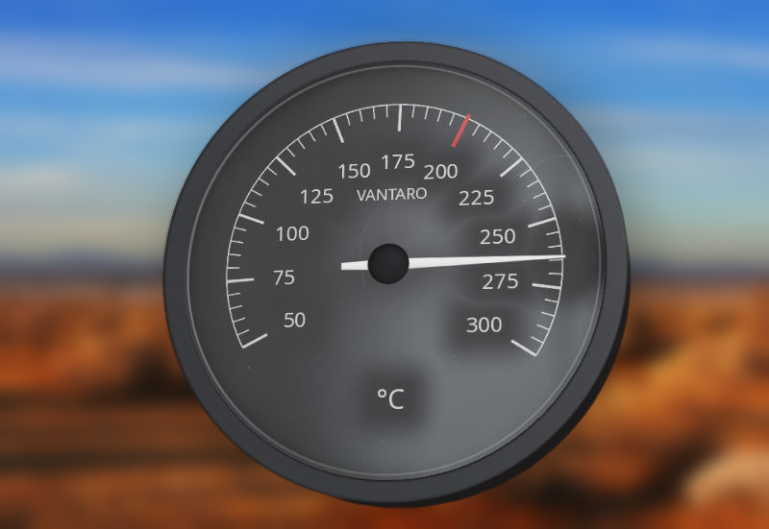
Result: {"value": 265, "unit": "°C"}
